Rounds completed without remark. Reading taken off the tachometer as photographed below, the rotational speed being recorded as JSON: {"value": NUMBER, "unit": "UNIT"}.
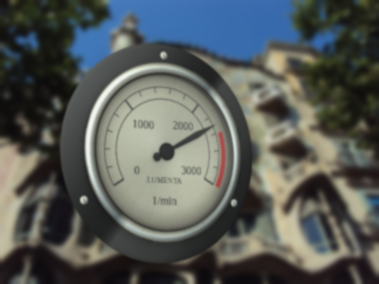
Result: {"value": 2300, "unit": "rpm"}
